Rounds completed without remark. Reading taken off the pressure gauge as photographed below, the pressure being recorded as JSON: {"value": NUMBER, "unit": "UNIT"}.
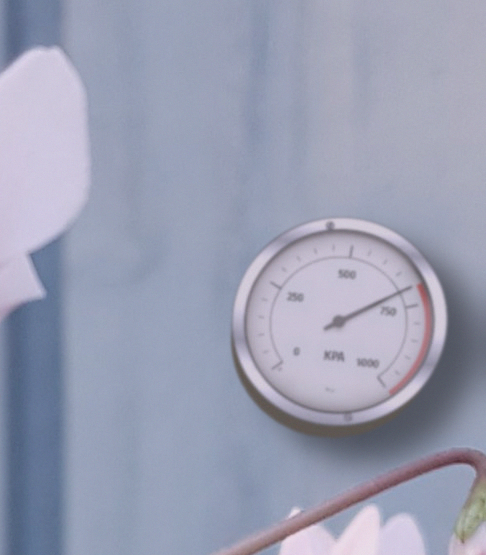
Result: {"value": 700, "unit": "kPa"}
